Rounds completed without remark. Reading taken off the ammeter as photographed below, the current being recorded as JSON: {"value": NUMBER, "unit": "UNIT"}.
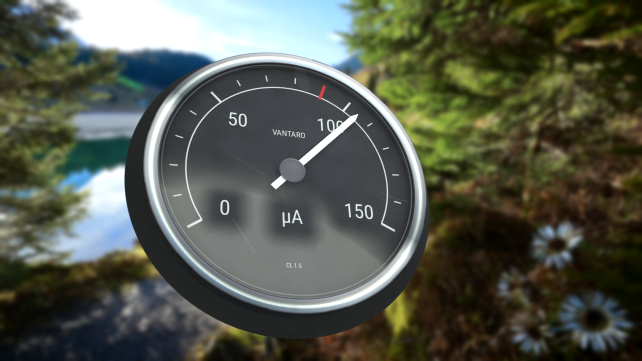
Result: {"value": 105, "unit": "µA"}
